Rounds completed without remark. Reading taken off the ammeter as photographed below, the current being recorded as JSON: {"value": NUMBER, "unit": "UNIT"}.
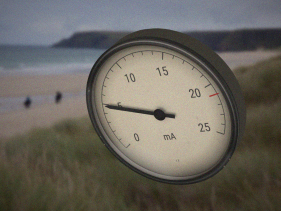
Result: {"value": 5, "unit": "mA"}
